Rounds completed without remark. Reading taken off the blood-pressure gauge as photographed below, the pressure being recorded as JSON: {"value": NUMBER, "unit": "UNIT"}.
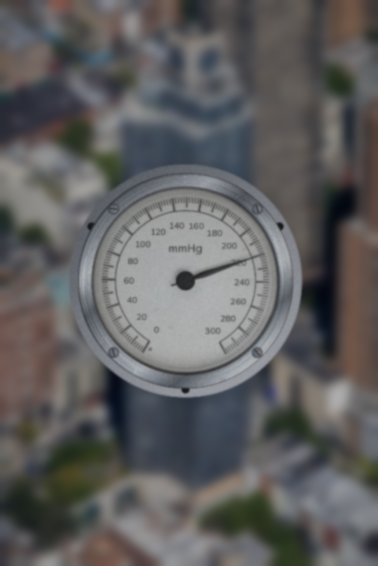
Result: {"value": 220, "unit": "mmHg"}
